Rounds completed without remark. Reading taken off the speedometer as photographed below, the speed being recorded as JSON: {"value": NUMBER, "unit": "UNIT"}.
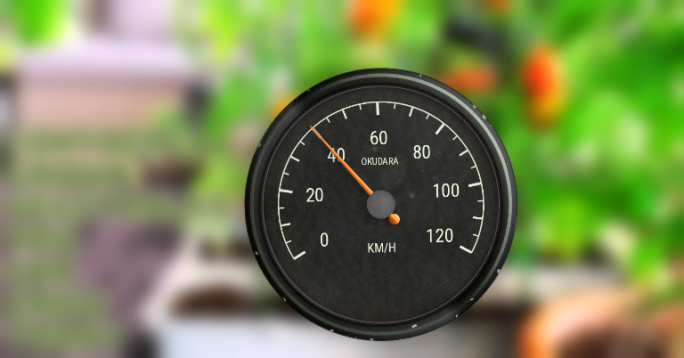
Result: {"value": 40, "unit": "km/h"}
